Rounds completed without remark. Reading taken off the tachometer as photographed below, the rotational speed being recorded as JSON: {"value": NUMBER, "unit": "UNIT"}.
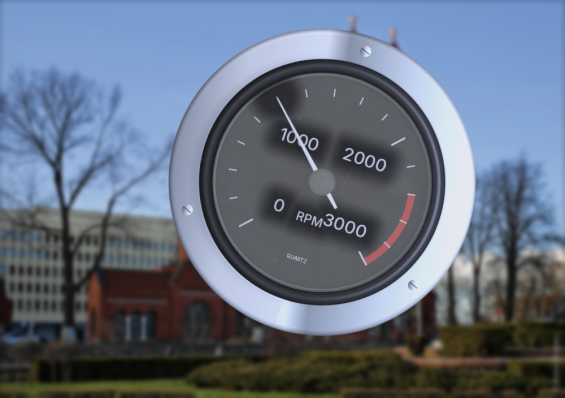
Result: {"value": 1000, "unit": "rpm"}
